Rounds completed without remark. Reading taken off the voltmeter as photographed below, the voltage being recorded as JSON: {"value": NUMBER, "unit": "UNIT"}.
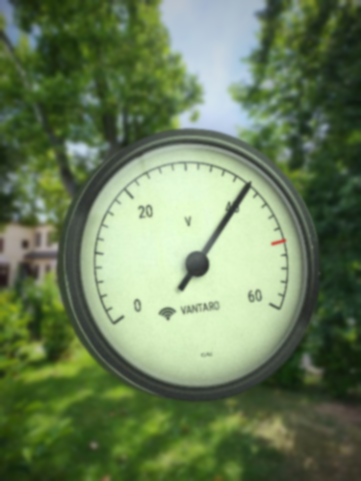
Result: {"value": 40, "unit": "V"}
